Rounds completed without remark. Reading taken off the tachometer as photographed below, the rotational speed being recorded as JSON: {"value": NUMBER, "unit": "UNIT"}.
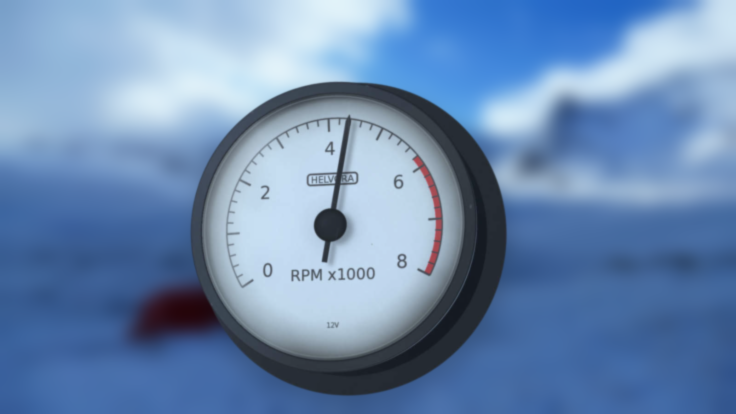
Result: {"value": 4400, "unit": "rpm"}
